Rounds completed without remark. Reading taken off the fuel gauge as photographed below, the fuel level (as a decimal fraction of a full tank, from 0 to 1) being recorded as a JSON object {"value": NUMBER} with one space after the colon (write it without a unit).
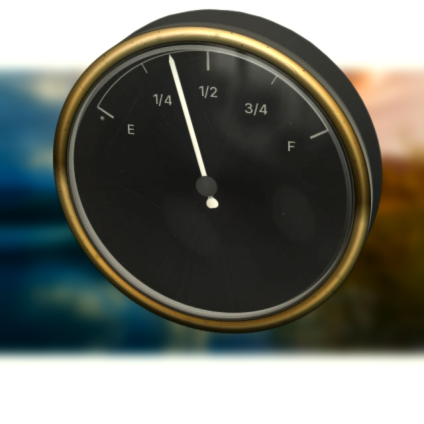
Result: {"value": 0.375}
